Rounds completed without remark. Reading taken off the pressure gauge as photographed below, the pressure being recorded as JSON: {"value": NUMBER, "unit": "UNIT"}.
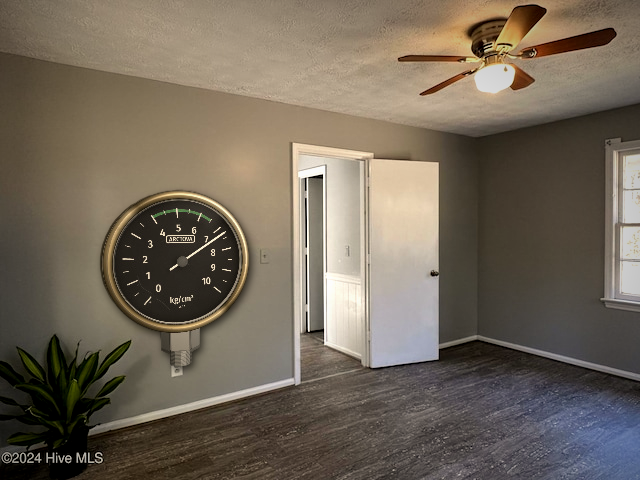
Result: {"value": 7.25, "unit": "kg/cm²"}
